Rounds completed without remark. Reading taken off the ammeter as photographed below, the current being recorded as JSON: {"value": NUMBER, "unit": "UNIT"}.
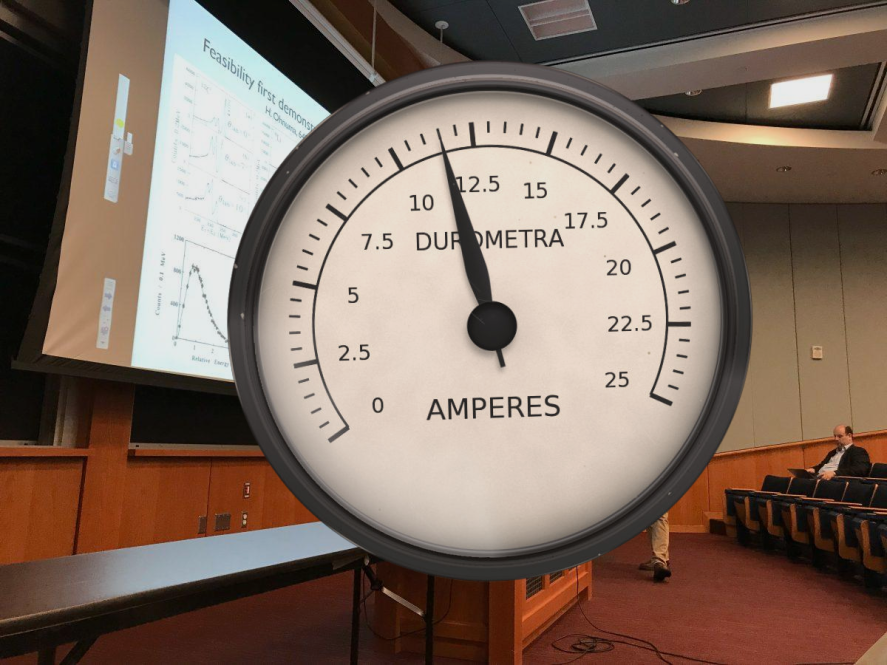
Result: {"value": 11.5, "unit": "A"}
